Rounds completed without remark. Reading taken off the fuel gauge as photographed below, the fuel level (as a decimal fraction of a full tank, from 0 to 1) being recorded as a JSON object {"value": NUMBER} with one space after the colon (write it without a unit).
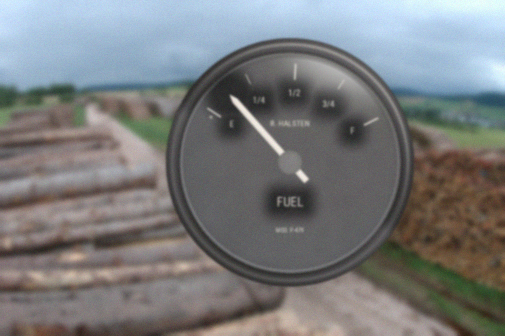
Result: {"value": 0.125}
